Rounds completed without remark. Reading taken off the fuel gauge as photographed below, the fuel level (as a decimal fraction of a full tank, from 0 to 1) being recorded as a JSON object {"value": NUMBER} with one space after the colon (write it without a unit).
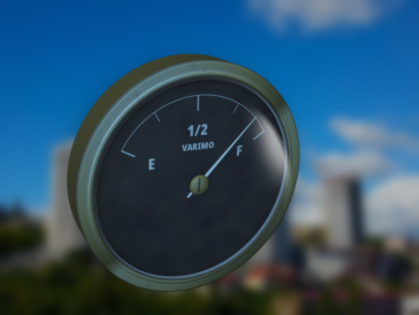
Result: {"value": 0.875}
